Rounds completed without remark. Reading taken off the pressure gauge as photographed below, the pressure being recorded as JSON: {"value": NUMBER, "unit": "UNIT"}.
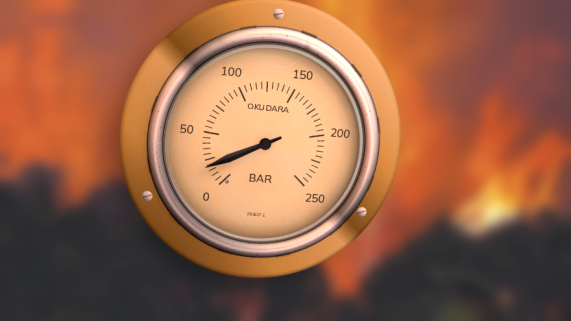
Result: {"value": 20, "unit": "bar"}
